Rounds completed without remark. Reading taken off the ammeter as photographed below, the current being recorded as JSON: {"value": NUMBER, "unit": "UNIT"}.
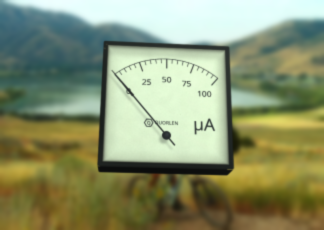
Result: {"value": 0, "unit": "µA"}
